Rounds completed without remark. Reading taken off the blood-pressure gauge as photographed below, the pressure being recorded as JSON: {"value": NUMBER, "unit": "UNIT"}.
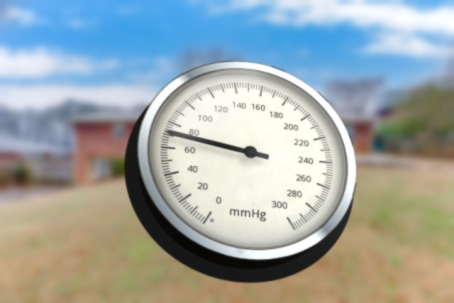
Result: {"value": 70, "unit": "mmHg"}
